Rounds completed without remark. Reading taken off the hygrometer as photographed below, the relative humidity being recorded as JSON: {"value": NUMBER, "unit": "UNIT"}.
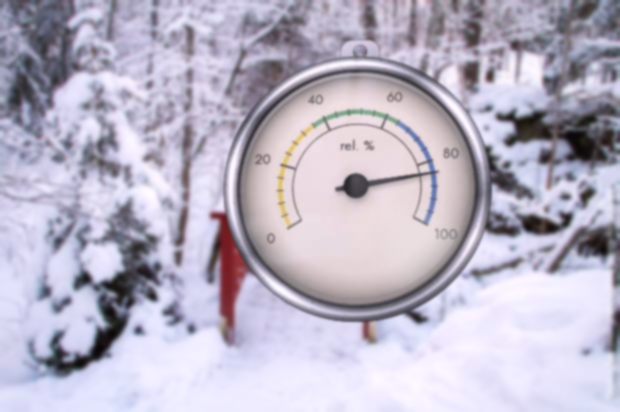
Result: {"value": 84, "unit": "%"}
